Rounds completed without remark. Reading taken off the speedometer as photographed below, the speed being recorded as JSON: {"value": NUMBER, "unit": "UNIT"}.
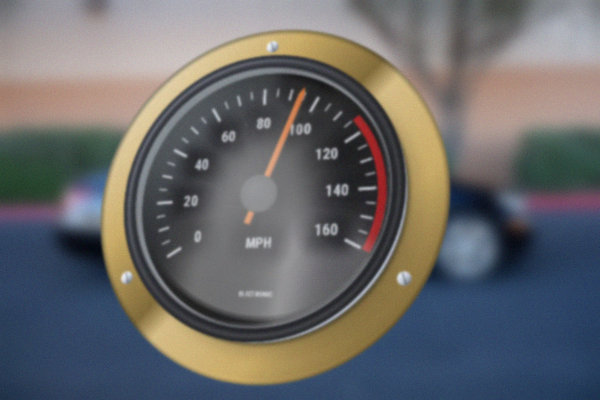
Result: {"value": 95, "unit": "mph"}
